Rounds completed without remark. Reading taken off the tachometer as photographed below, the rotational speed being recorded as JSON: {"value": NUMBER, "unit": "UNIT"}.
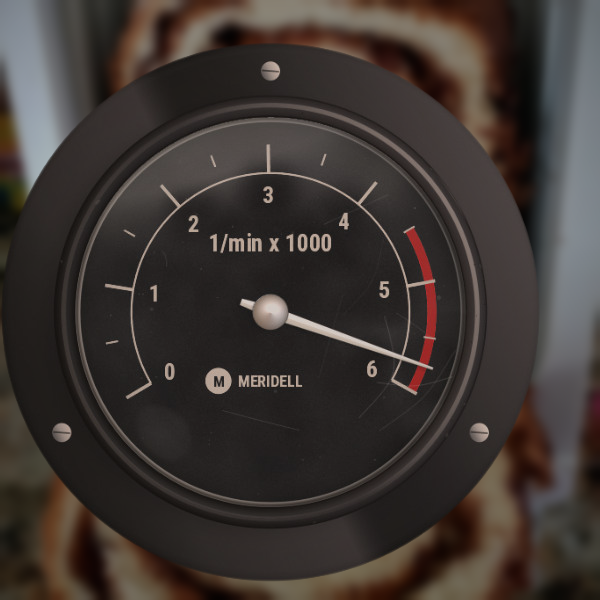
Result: {"value": 5750, "unit": "rpm"}
